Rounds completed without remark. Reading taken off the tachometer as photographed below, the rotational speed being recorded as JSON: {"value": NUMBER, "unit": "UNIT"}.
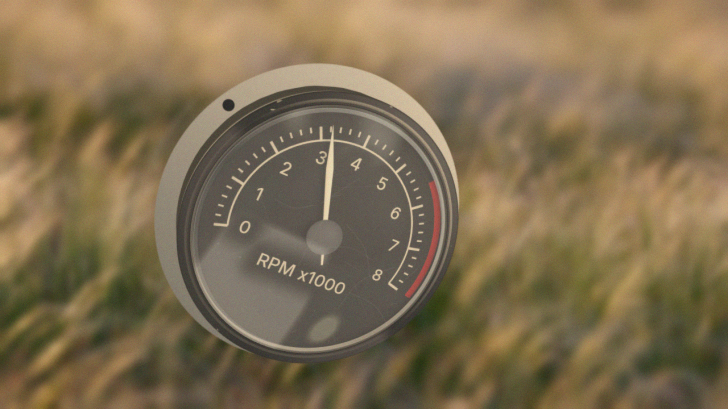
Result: {"value": 3200, "unit": "rpm"}
